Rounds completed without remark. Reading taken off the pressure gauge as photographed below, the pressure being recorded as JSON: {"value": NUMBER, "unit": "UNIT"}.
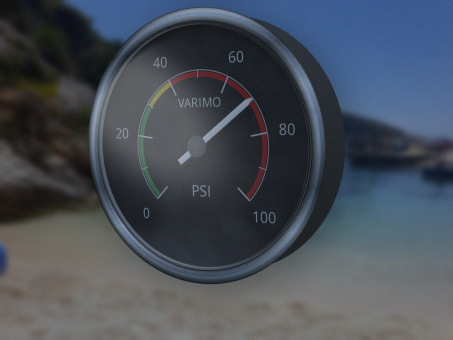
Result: {"value": 70, "unit": "psi"}
